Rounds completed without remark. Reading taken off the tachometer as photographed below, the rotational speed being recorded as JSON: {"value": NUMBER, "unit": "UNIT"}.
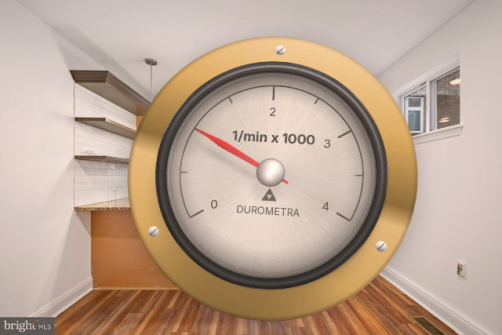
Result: {"value": 1000, "unit": "rpm"}
